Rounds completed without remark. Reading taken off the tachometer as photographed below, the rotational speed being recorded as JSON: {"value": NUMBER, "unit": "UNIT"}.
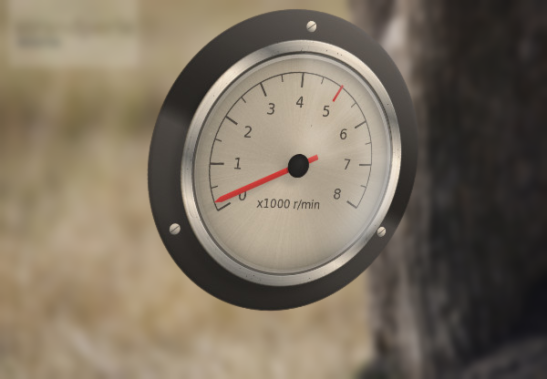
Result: {"value": 250, "unit": "rpm"}
